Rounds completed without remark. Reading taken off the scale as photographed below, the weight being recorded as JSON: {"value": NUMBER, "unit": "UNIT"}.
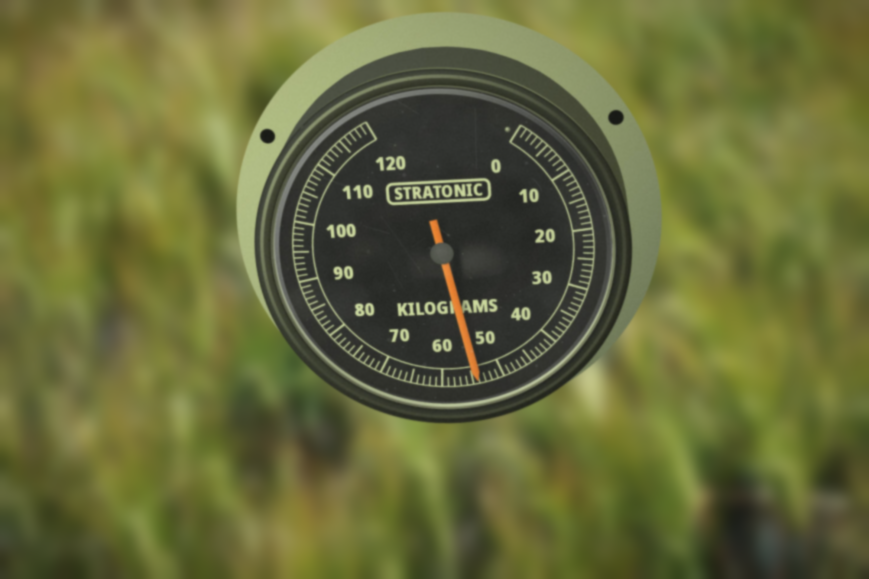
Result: {"value": 54, "unit": "kg"}
